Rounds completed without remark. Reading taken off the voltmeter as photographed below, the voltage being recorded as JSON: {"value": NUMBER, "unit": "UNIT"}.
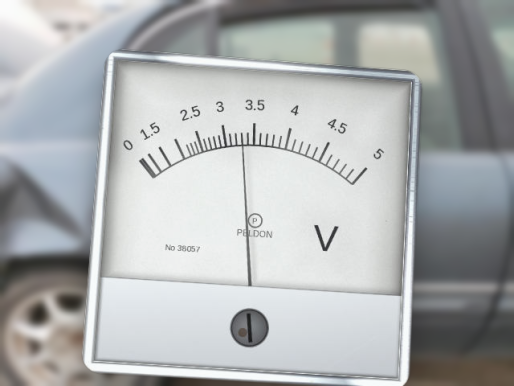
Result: {"value": 3.3, "unit": "V"}
